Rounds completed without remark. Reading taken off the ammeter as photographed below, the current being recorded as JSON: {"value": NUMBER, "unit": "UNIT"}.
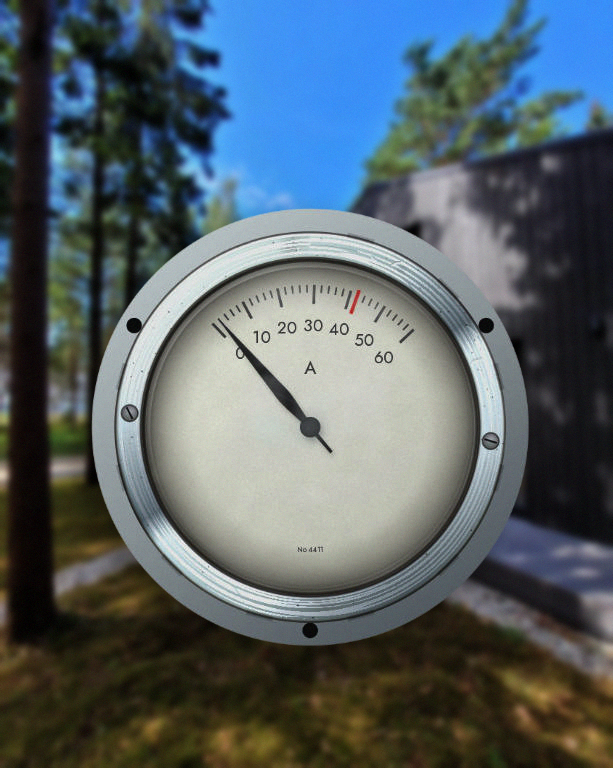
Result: {"value": 2, "unit": "A"}
